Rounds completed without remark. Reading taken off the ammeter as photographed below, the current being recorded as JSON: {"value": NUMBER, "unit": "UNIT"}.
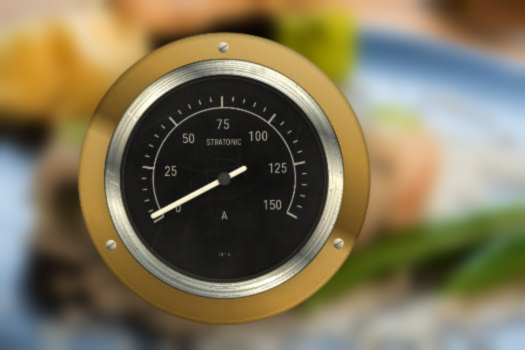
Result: {"value": 2.5, "unit": "A"}
